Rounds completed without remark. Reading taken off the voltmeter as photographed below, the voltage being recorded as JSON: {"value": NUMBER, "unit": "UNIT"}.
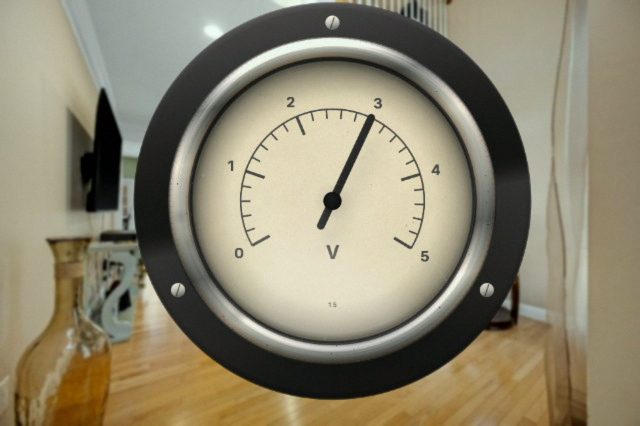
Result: {"value": 3, "unit": "V"}
